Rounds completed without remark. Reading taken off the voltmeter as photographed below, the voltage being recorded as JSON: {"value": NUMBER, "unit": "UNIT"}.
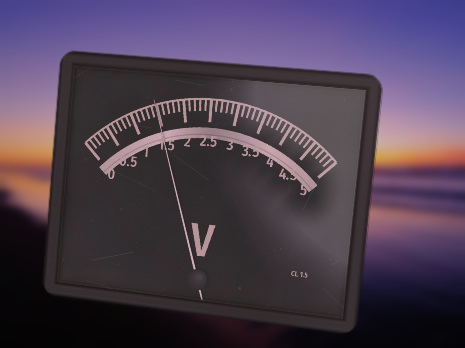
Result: {"value": 1.5, "unit": "V"}
